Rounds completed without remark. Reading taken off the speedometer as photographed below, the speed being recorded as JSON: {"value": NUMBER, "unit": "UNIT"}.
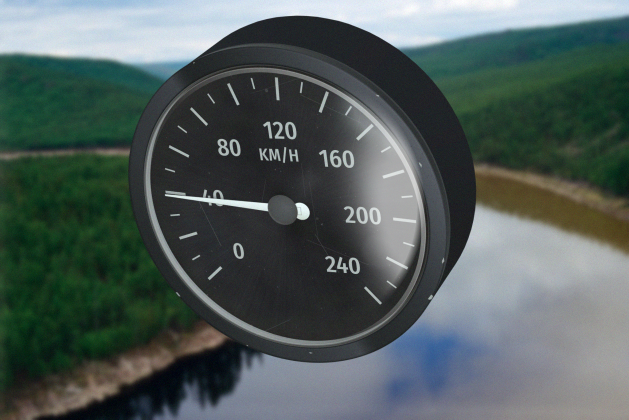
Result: {"value": 40, "unit": "km/h"}
